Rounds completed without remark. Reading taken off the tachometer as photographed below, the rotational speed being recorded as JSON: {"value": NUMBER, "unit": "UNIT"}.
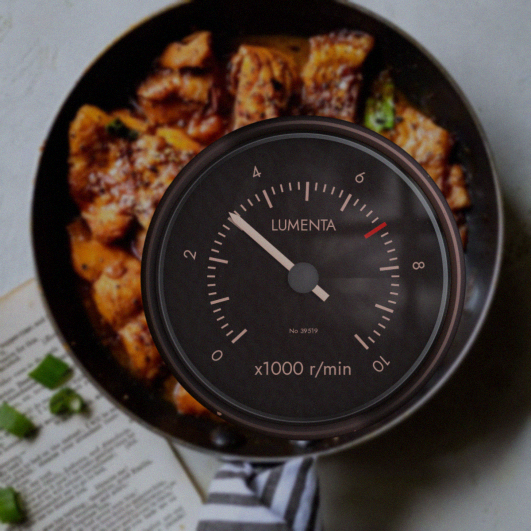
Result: {"value": 3100, "unit": "rpm"}
